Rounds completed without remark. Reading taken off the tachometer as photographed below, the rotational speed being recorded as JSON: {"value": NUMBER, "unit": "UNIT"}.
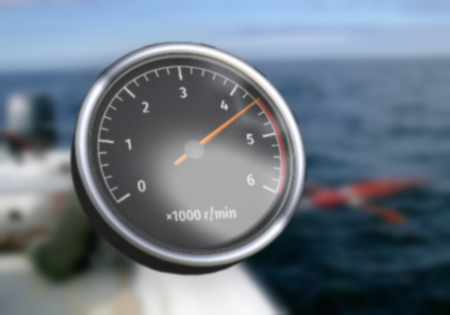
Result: {"value": 4400, "unit": "rpm"}
